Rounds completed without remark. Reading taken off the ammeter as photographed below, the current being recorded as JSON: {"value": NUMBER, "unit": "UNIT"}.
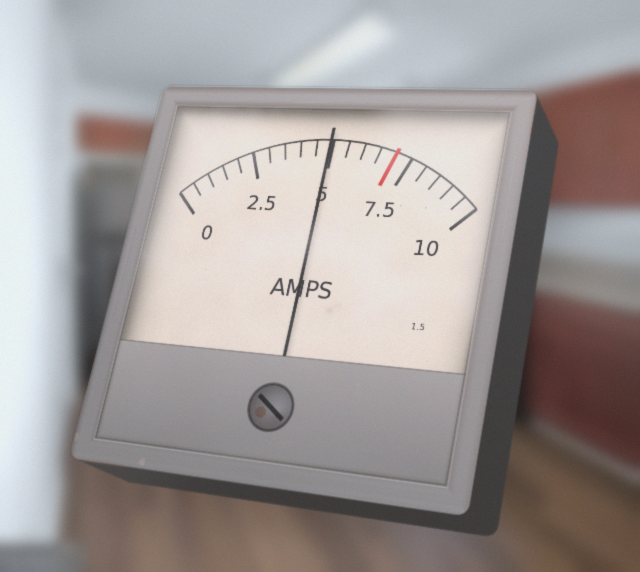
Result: {"value": 5, "unit": "A"}
